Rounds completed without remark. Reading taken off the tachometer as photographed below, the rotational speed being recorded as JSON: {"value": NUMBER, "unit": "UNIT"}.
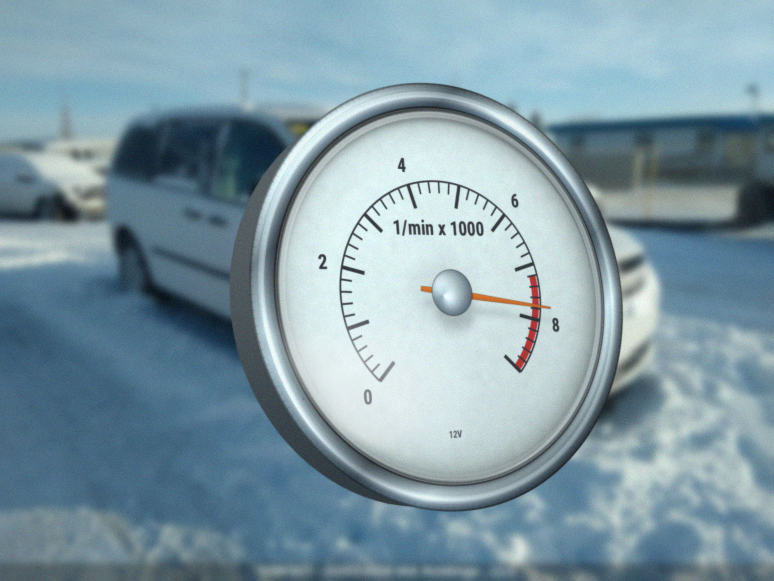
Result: {"value": 7800, "unit": "rpm"}
